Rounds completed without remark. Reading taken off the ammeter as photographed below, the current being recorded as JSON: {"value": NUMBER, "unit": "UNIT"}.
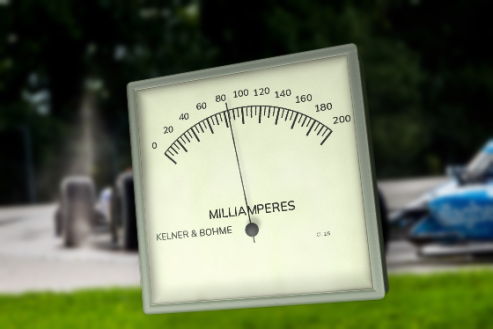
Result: {"value": 85, "unit": "mA"}
